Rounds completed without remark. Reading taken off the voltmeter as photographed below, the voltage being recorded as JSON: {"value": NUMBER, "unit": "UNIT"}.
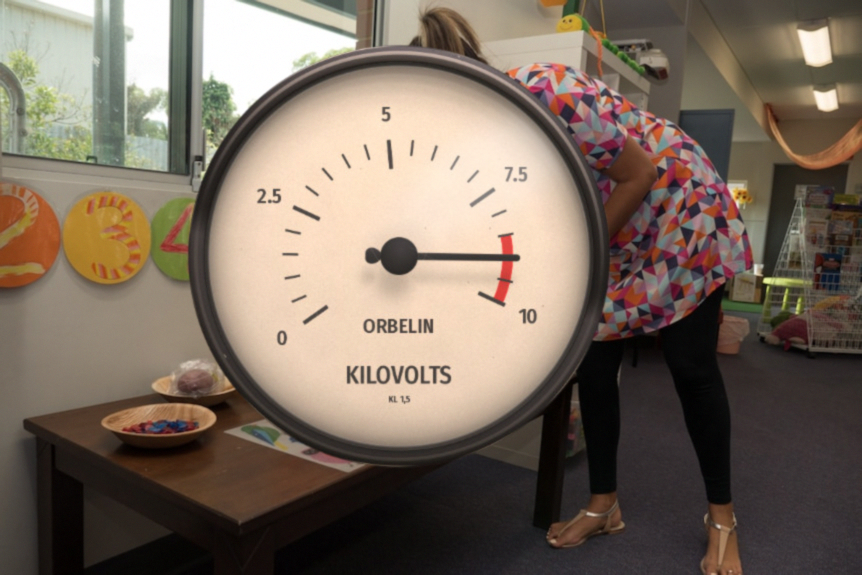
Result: {"value": 9, "unit": "kV"}
